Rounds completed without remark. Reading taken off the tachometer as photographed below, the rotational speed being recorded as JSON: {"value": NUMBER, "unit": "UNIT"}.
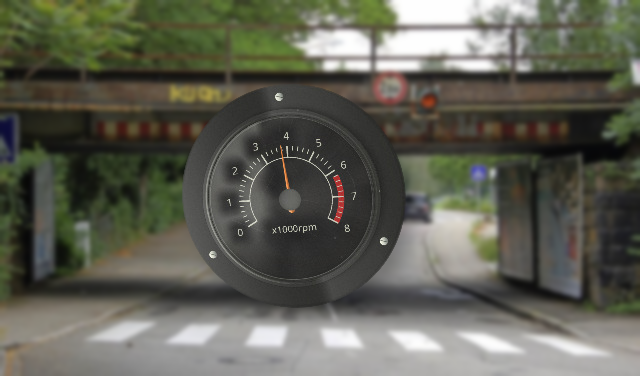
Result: {"value": 3800, "unit": "rpm"}
